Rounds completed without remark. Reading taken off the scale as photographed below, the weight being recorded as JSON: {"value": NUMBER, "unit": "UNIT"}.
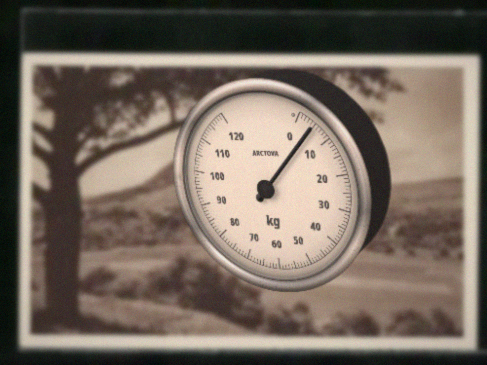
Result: {"value": 5, "unit": "kg"}
